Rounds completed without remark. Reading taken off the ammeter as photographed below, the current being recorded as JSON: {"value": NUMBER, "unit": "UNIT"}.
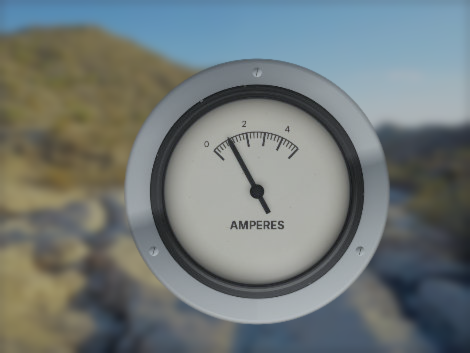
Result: {"value": 1, "unit": "A"}
